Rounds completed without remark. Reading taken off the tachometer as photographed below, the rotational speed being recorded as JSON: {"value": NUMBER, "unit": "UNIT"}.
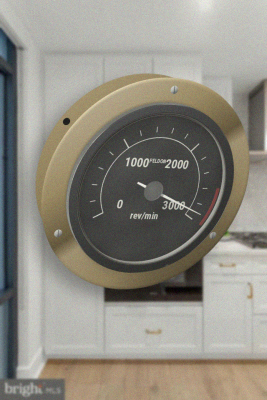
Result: {"value": 2900, "unit": "rpm"}
